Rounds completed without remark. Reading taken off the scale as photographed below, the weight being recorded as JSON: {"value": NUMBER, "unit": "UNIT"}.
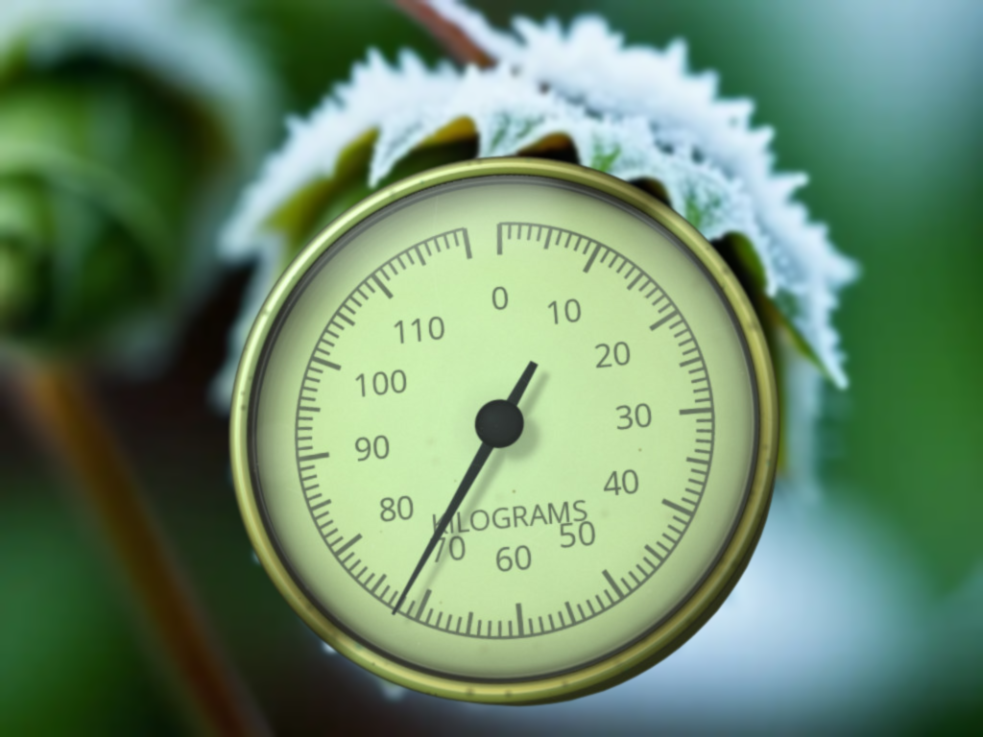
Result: {"value": 72, "unit": "kg"}
